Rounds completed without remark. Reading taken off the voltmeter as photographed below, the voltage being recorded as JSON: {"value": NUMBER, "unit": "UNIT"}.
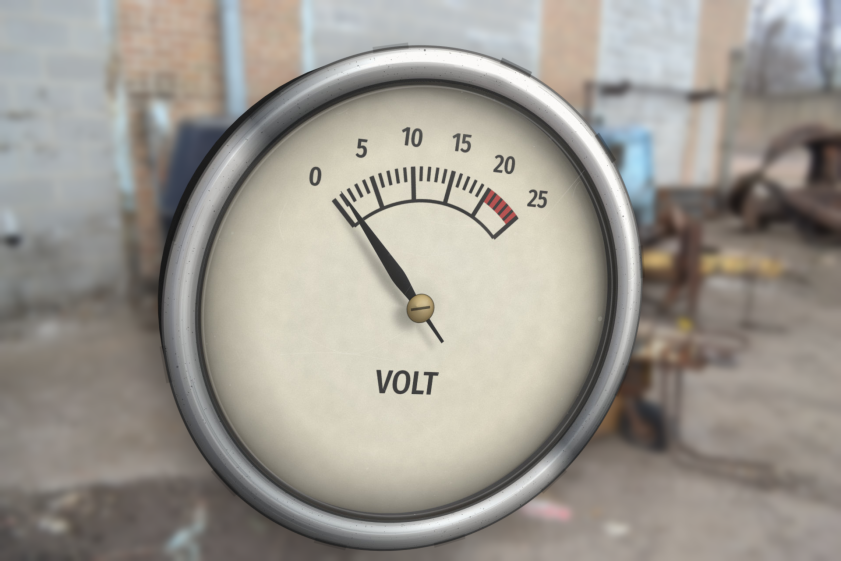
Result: {"value": 1, "unit": "V"}
